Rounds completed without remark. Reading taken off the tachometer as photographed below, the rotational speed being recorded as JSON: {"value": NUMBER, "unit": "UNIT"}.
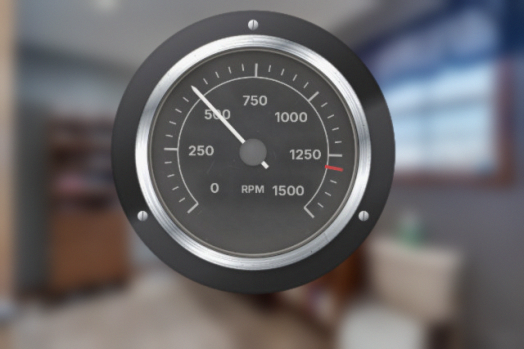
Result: {"value": 500, "unit": "rpm"}
